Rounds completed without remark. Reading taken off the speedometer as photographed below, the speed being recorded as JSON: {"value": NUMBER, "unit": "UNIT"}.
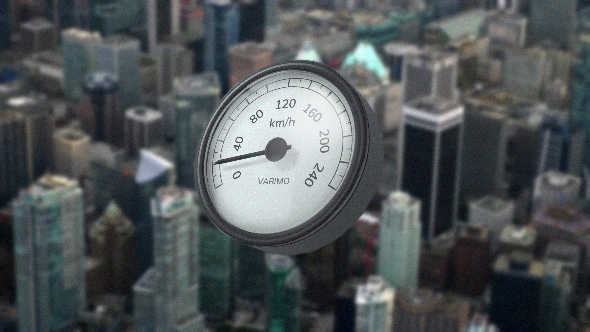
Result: {"value": 20, "unit": "km/h"}
